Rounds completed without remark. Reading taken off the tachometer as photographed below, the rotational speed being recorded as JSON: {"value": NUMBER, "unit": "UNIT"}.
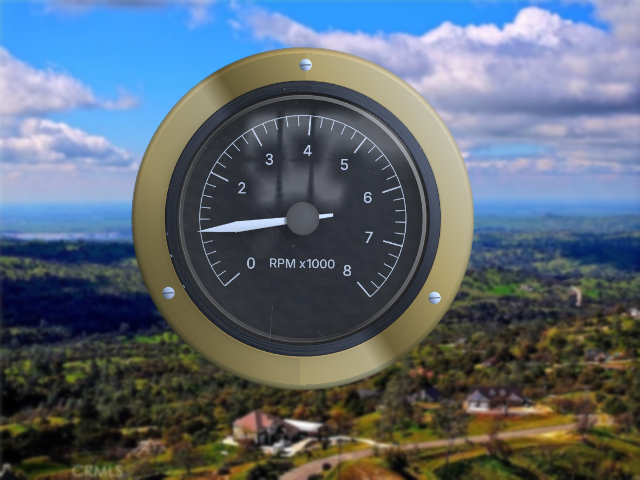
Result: {"value": 1000, "unit": "rpm"}
